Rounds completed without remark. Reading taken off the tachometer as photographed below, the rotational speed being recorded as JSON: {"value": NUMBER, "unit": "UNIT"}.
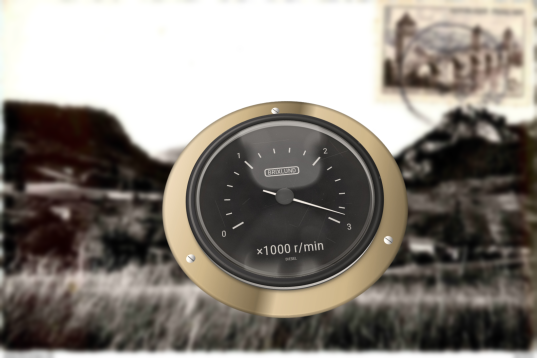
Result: {"value": 2900, "unit": "rpm"}
